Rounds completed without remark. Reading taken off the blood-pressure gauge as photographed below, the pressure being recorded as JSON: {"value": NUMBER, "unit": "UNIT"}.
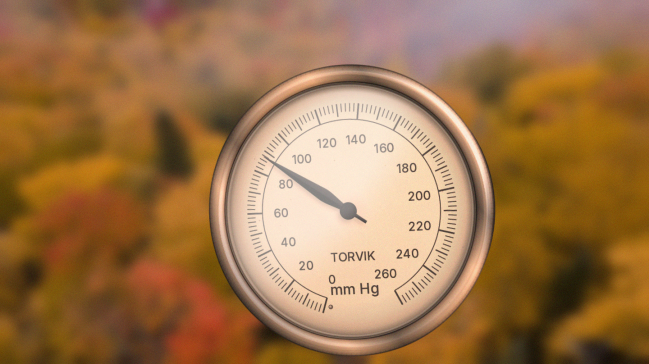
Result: {"value": 88, "unit": "mmHg"}
